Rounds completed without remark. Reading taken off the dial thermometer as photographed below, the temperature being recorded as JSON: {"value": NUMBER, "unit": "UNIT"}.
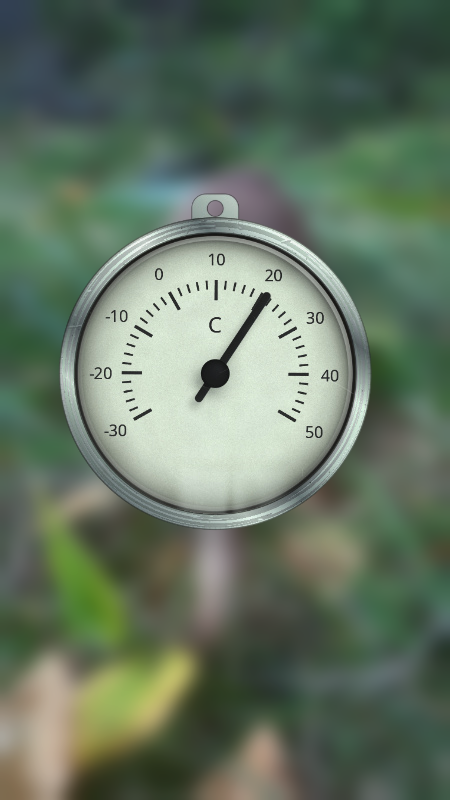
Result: {"value": 21, "unit": "°C"}
